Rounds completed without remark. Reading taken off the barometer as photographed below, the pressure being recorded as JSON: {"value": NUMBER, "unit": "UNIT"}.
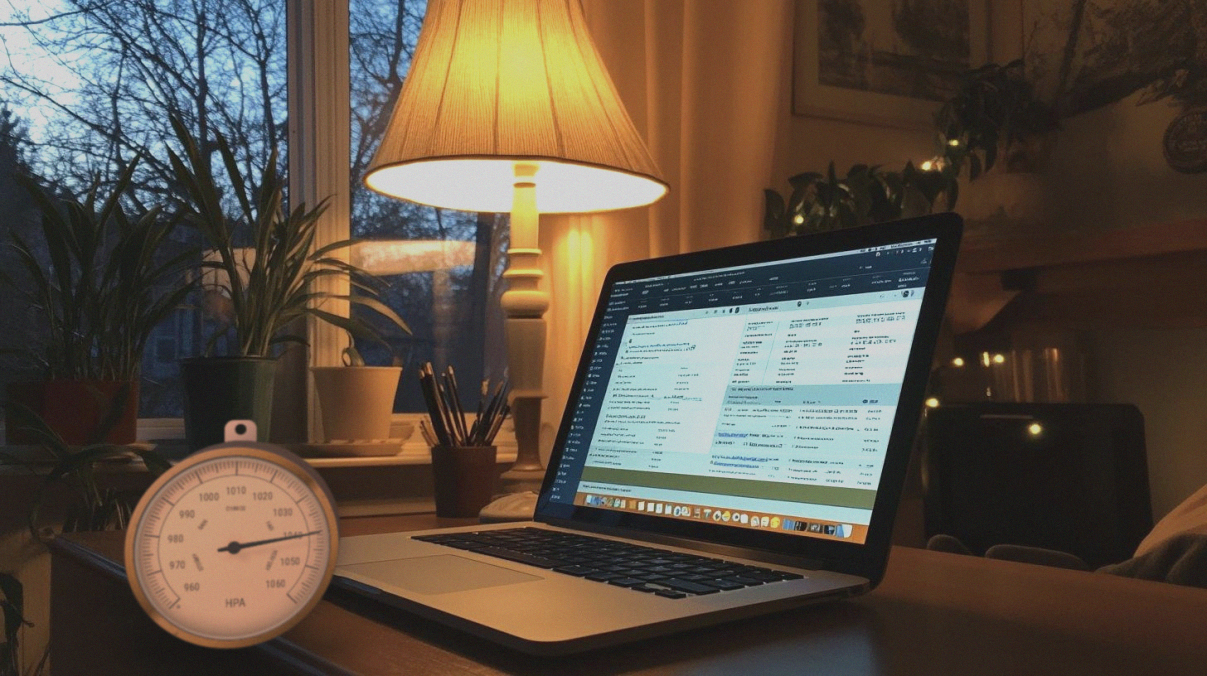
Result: {"value": 1040, "unit": "hPa"}
